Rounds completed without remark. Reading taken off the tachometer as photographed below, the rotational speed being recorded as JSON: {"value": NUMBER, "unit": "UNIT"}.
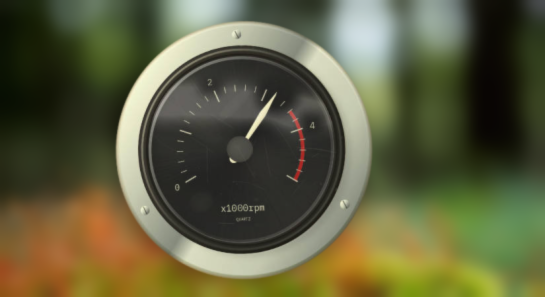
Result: {"value": 3200, "unit": "rpm"}
